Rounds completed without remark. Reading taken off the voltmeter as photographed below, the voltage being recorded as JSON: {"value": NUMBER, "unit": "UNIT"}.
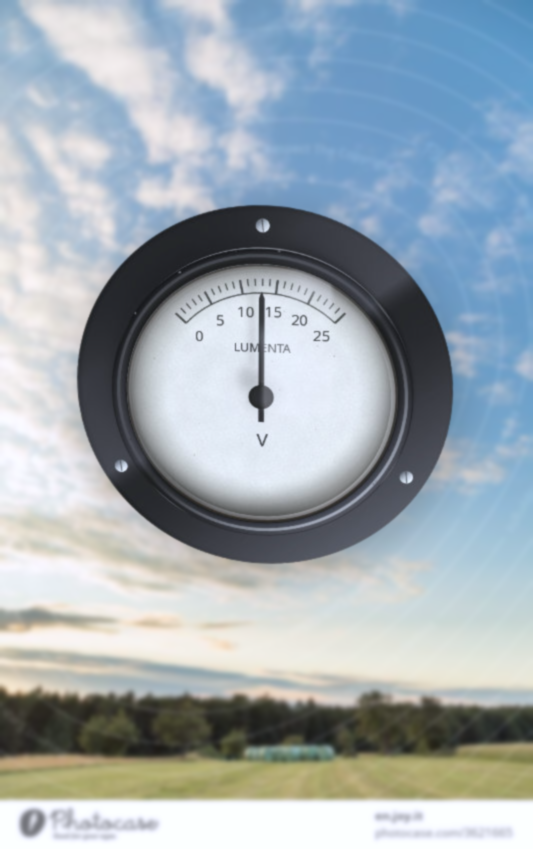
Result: {"value": 13, "unit": "V"}
